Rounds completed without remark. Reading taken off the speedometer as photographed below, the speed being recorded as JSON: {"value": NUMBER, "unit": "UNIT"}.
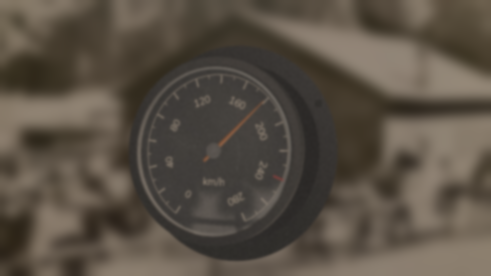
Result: {"value": 180, "unit": "km/h"}
